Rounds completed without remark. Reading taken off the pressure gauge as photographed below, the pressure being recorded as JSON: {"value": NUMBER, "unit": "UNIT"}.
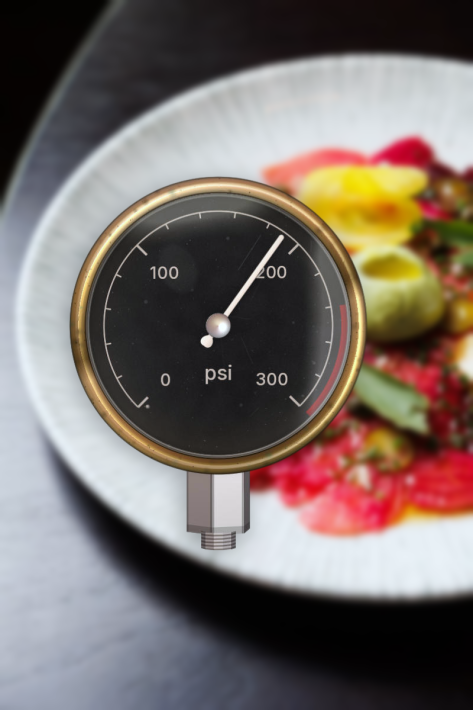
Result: {"value": 190, "unit": "psi"}
